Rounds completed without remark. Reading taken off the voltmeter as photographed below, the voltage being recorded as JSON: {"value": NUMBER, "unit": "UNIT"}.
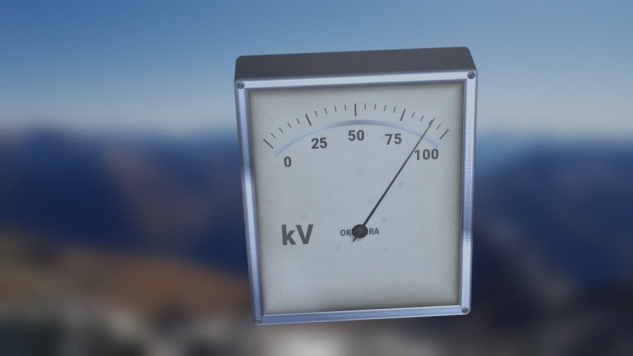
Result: {"value": 90, "unit": "kV"}
